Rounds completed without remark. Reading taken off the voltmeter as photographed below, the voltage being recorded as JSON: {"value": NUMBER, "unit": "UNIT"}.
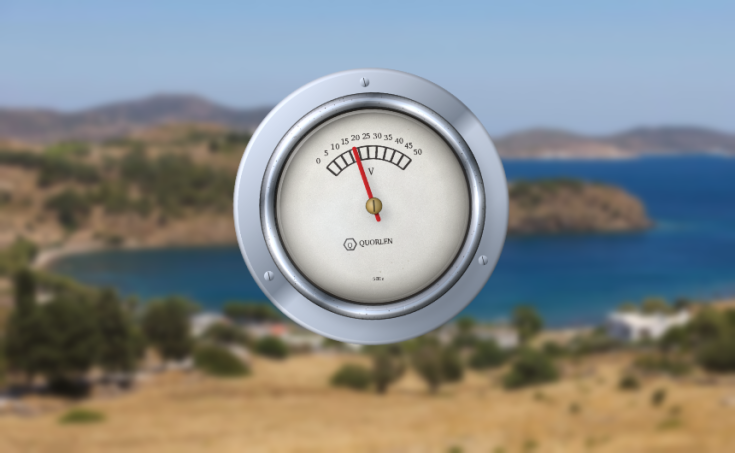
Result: {"value": 17.5, "unit": "V"}
